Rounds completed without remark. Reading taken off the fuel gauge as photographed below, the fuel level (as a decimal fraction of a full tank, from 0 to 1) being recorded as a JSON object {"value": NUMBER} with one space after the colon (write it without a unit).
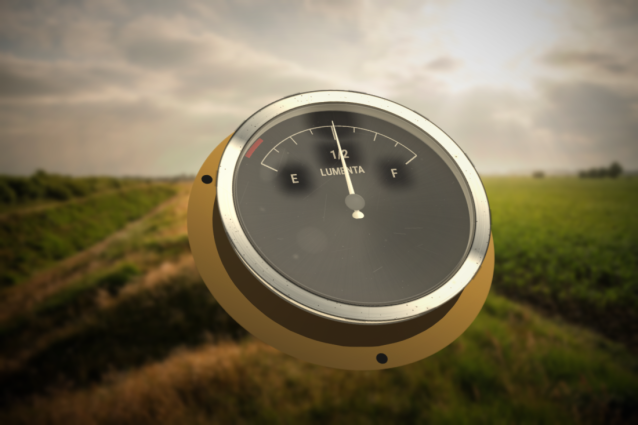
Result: {"value": 0.5}
